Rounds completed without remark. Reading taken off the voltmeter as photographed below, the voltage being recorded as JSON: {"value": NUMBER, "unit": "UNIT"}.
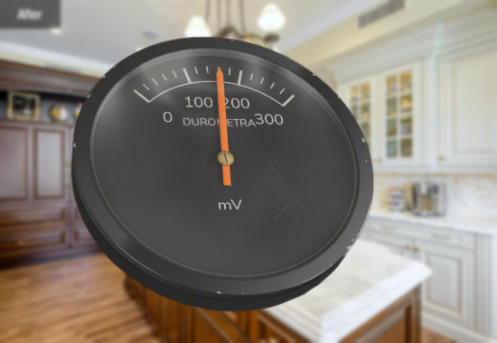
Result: {"value": 160, "unit": "mV"}
